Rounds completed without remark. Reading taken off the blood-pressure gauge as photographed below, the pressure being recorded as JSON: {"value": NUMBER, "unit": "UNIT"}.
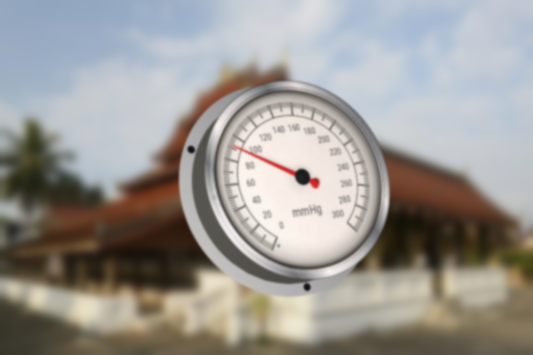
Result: {"value": 90, "unit": "mmHg"}
